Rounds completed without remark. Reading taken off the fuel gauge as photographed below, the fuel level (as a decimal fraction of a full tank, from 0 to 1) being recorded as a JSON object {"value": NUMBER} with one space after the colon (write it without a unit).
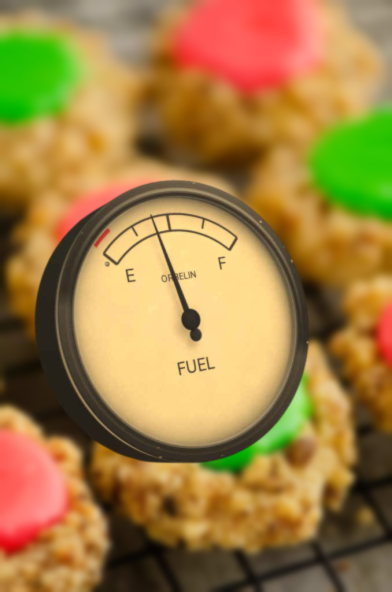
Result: {"value": 0.375}
